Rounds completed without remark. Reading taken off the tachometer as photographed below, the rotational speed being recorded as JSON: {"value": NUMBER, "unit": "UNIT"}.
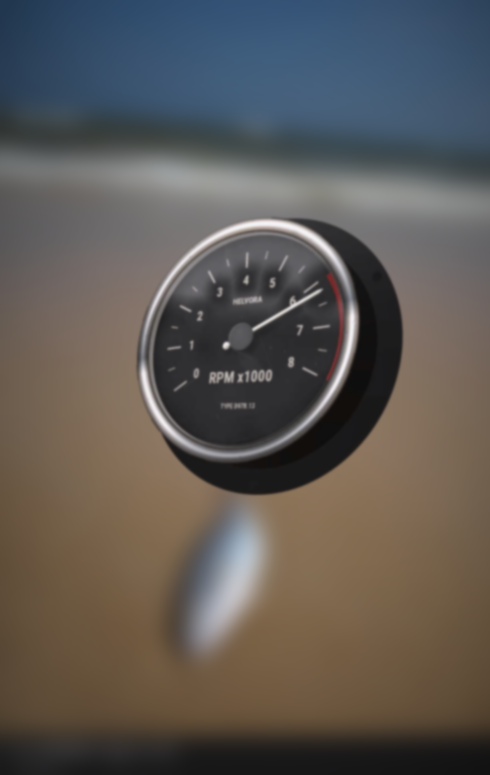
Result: {"value": 6250, "unit": "rpm"}
